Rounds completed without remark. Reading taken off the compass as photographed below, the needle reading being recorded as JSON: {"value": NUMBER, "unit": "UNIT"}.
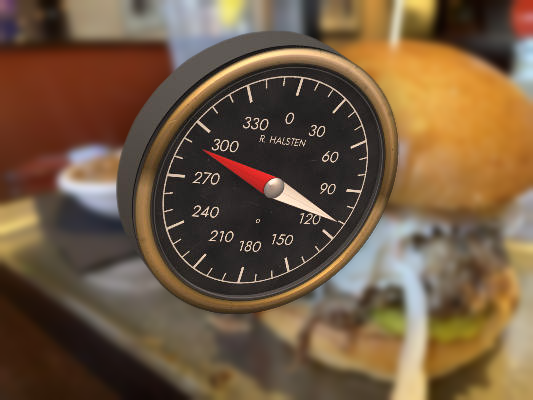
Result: {"value": 290, "unit": "°"}
